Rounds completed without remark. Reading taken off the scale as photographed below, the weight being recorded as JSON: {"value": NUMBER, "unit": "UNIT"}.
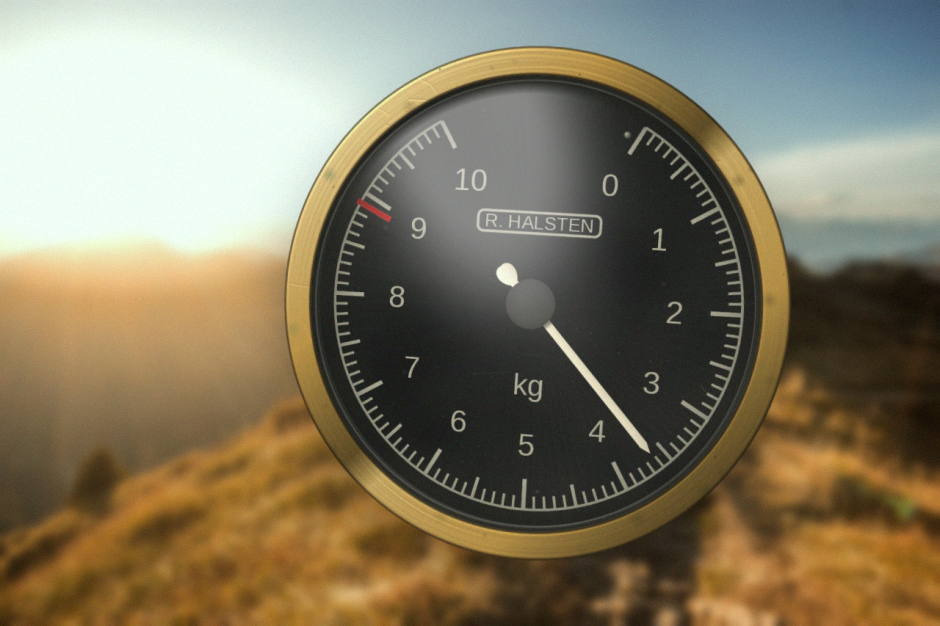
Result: {"value": 3.6, "unit": "kg"}
